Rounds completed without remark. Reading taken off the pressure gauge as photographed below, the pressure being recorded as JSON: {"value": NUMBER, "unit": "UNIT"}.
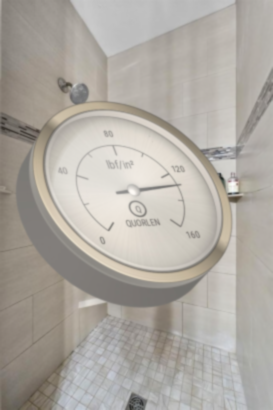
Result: {"value": 130, "unit": "psi"}
